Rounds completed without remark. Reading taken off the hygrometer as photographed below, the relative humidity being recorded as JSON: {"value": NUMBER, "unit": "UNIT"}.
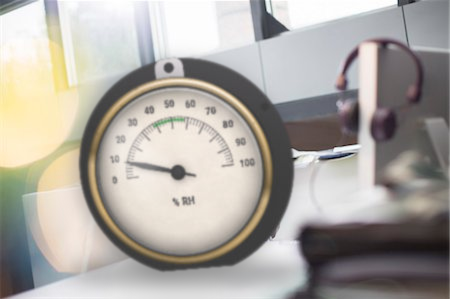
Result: {"value": 10, "unit": "%"}
